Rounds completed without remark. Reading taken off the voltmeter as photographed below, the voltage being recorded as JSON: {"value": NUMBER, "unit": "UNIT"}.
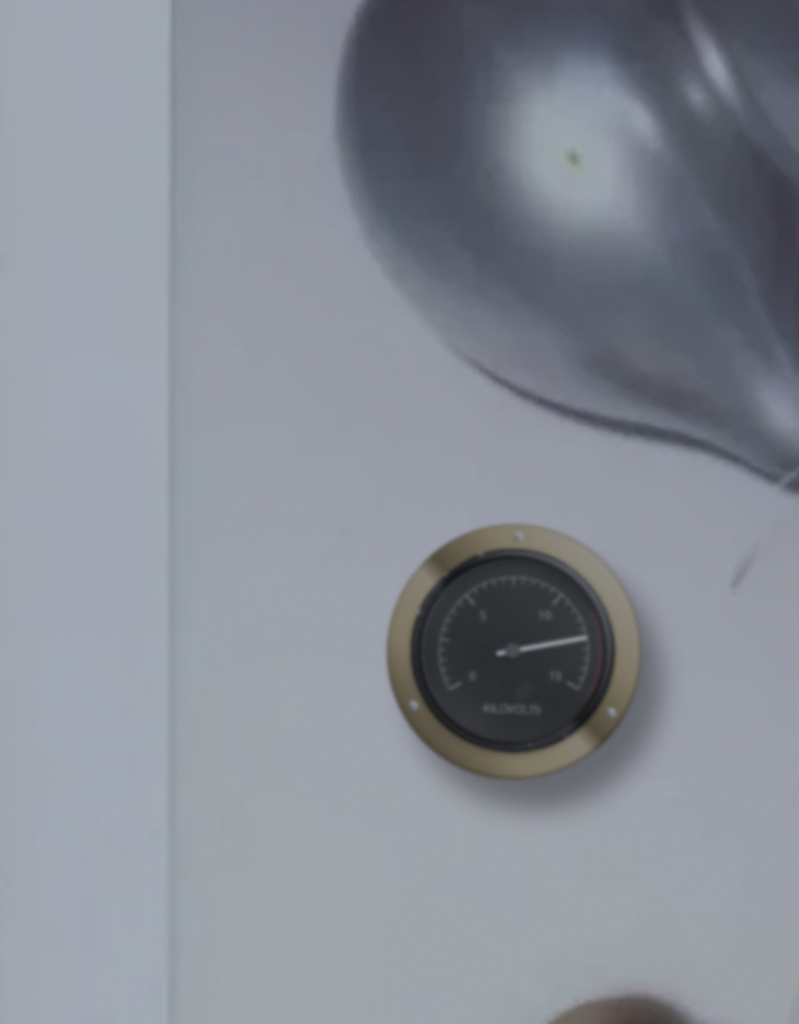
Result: {"value": 12.5, "unit": "kV"}
